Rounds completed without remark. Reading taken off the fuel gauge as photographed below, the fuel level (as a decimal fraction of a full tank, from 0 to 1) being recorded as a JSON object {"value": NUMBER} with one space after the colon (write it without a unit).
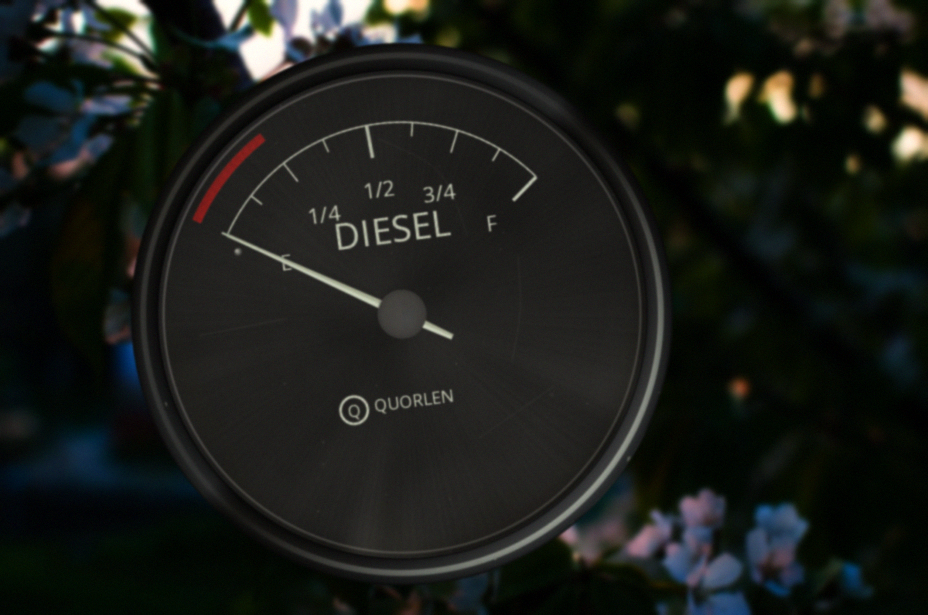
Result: {"value": 0}
